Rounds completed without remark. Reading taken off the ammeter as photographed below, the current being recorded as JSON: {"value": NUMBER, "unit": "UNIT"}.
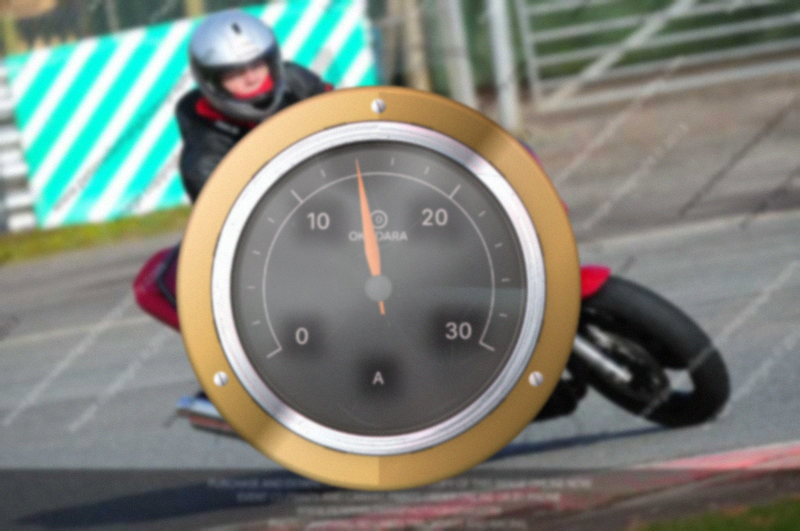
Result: {"value": 14, "unit": "A"}
